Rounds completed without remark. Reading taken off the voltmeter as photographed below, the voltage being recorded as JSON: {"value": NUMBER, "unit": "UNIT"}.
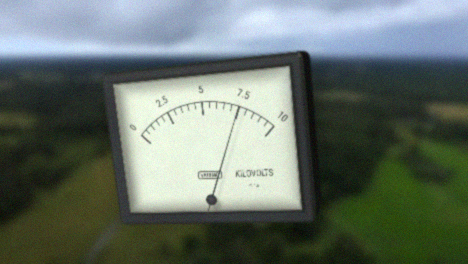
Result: {"value": 7.5, "unit": "kV"}
